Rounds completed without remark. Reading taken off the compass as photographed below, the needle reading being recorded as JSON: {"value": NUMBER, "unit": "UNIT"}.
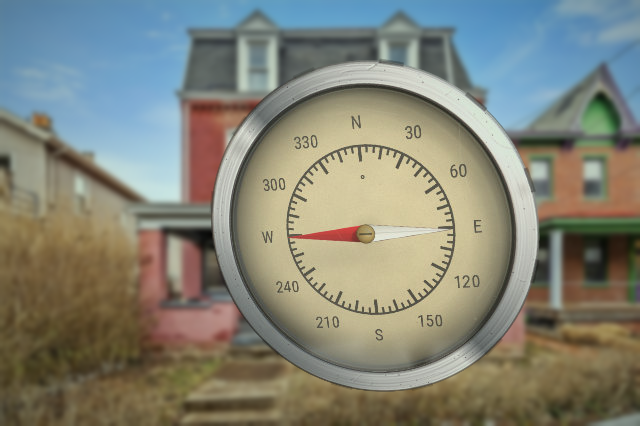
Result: {"value": 270, "unit": "°"}
